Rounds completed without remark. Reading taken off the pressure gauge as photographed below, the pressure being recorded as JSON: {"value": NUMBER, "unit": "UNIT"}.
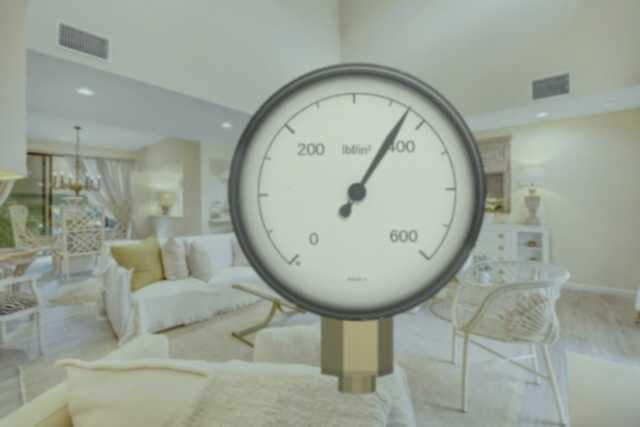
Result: {"value": 375, "unit": "psi"}
